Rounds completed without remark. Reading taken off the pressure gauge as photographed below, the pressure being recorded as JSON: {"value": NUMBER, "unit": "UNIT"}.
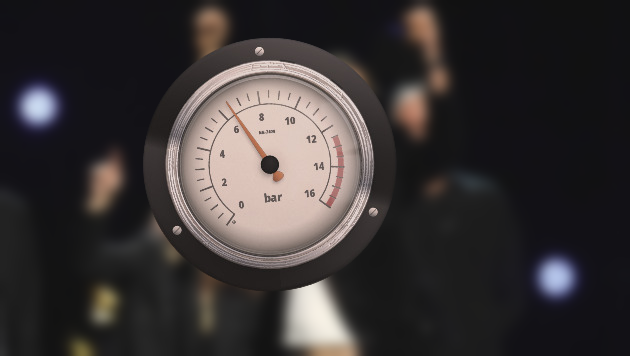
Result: {"value": 6.5, "unit": "bar"}
